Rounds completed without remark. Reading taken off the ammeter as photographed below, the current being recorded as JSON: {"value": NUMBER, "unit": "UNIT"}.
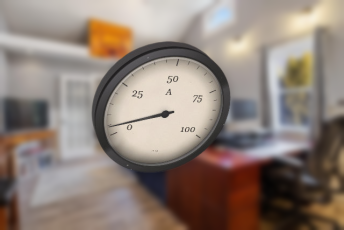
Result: {"value": 5, "unit": "A"}
